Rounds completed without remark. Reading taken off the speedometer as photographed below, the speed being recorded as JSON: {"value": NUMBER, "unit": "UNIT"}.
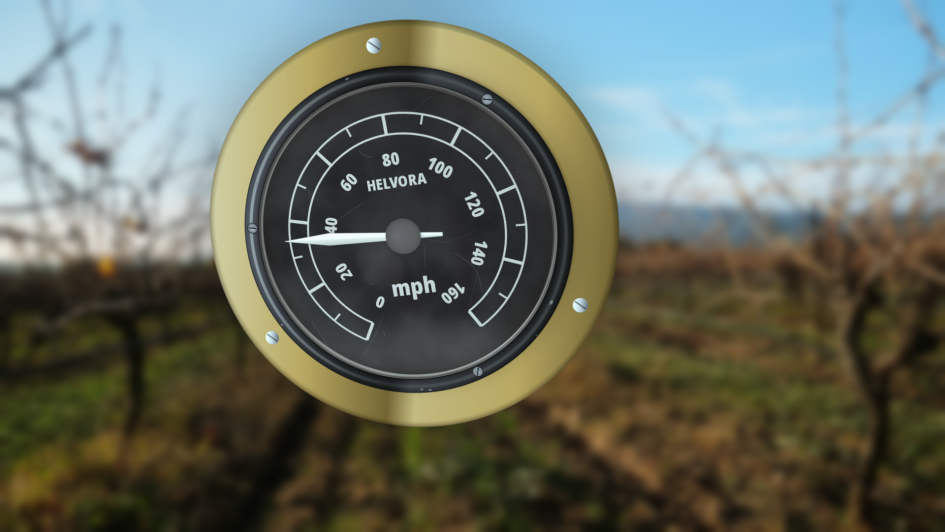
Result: {"value": 35, "unit": "mph"}
